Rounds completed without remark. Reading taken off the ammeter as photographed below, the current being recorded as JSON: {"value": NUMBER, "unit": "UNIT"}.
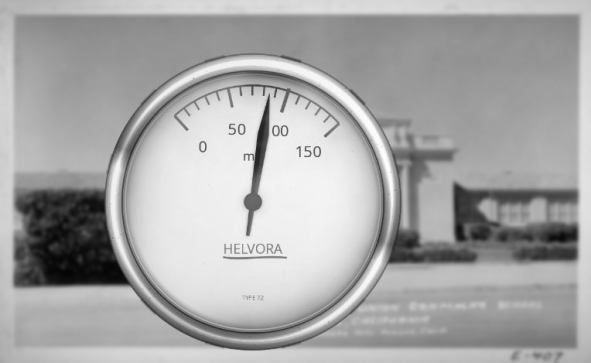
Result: {"value": 85, "unit": "mA"}
